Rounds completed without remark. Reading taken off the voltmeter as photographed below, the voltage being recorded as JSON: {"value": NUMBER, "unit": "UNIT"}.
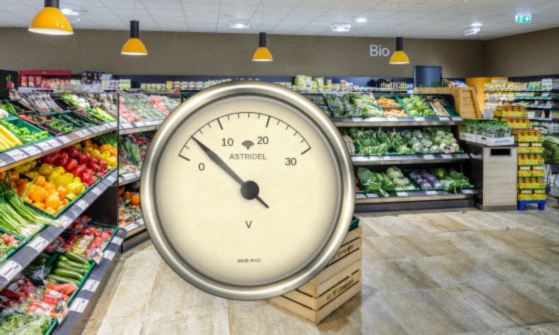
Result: {"value": 4, "unit": "V"}
